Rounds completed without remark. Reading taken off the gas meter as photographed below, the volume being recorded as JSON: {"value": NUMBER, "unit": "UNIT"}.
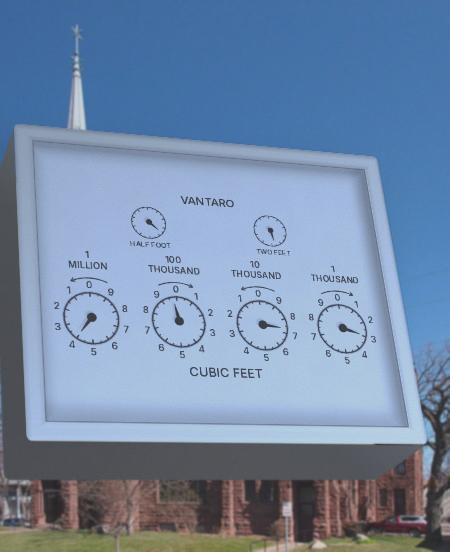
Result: {"value": 397300, "unit": "ft³"}
